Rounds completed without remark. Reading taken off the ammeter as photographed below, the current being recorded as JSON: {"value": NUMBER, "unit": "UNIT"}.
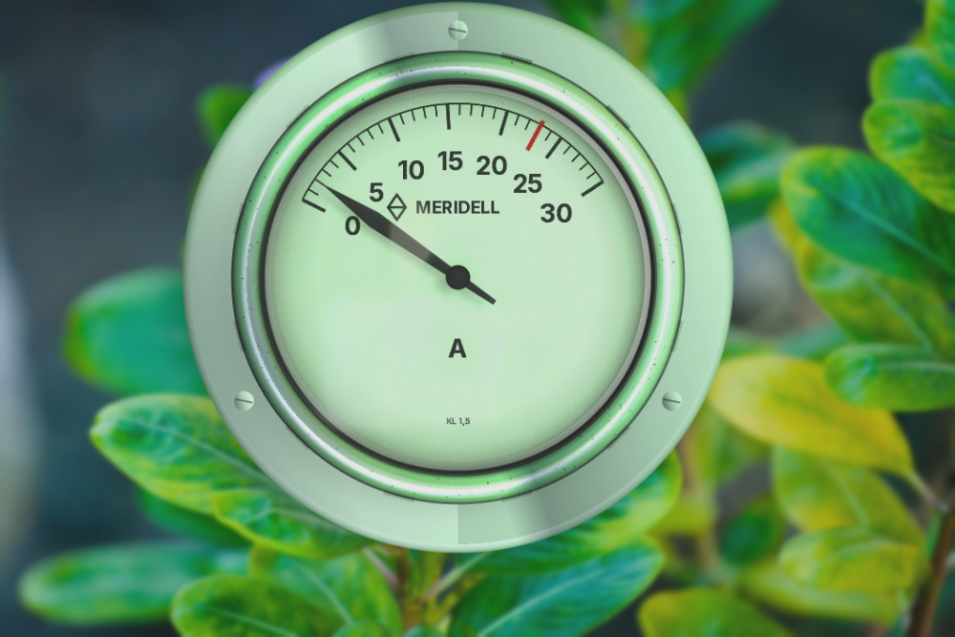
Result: {"value": 2, "unit": "A"}
